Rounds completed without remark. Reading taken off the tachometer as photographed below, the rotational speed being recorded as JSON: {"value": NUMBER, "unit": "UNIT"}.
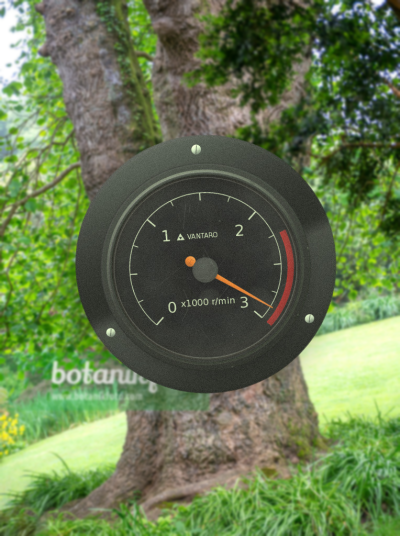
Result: {"value": 2875, "unit": "rpm"}
